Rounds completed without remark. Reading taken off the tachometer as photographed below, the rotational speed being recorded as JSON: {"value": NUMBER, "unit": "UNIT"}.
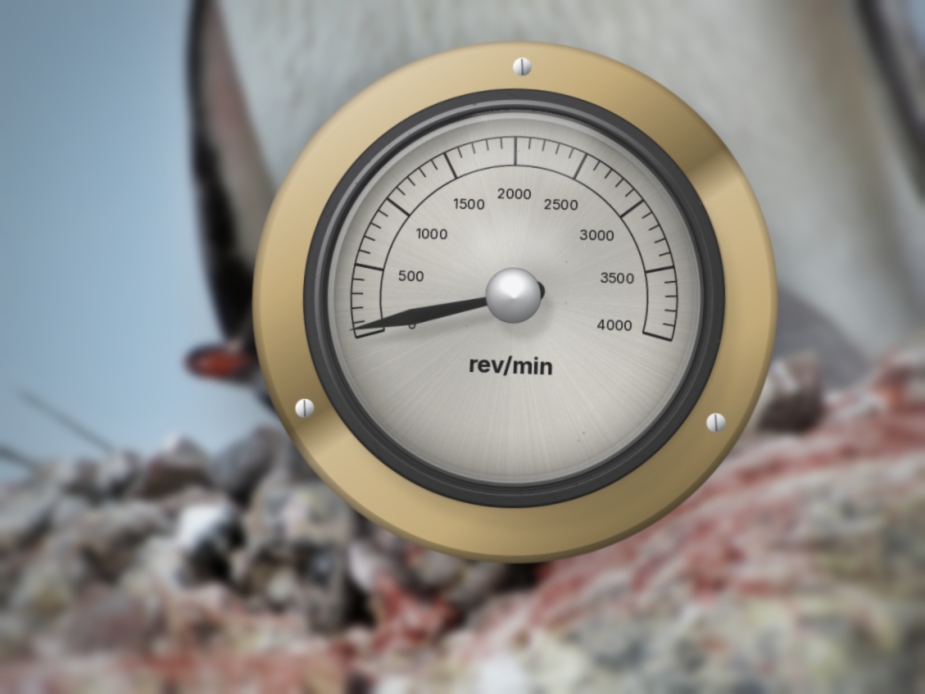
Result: {"value": 50, "unit": "rpm"}
